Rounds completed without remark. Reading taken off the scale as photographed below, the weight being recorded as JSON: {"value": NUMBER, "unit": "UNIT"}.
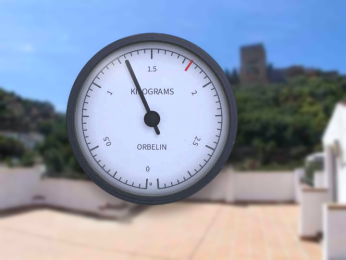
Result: {"value": 1.3, "unit": "kg"}
